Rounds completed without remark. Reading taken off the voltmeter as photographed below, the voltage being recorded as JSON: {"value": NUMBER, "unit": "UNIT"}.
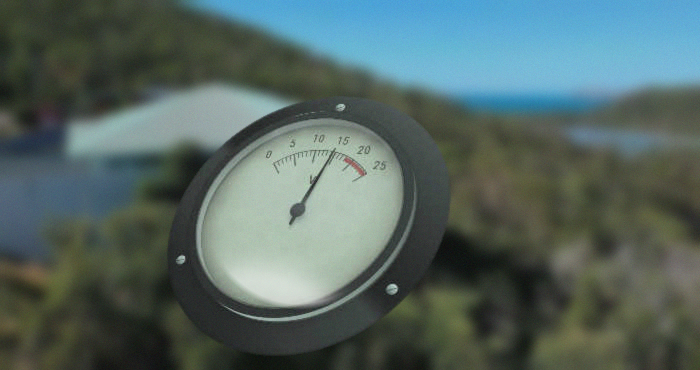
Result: {"value": 15, "unit": "V"}
